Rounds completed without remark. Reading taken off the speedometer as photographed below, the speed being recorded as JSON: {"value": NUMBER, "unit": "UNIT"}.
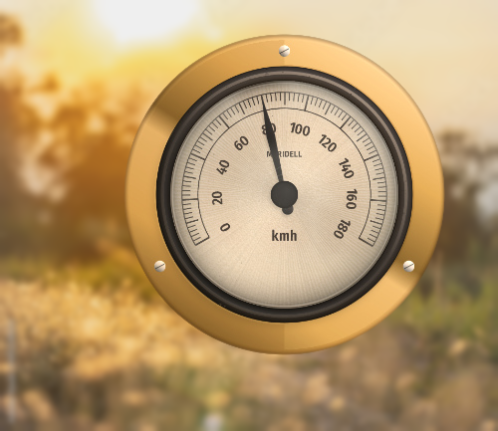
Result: {"value": 80, "unit": "km/h"}
